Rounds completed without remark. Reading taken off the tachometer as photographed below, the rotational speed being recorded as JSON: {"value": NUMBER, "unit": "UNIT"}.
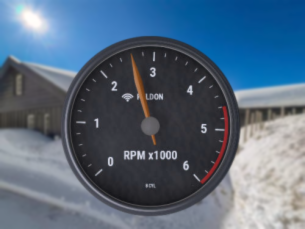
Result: {"value": 2600, "unit": "rpm"}
